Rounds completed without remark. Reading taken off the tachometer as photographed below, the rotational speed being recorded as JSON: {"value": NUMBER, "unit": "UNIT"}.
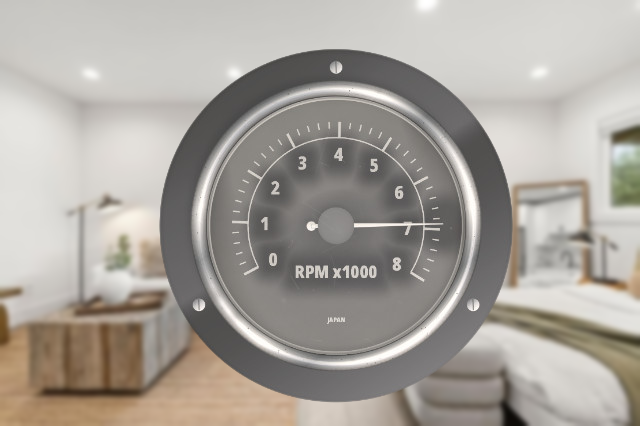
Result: {"value": 6900, "unit": "rpm"}
